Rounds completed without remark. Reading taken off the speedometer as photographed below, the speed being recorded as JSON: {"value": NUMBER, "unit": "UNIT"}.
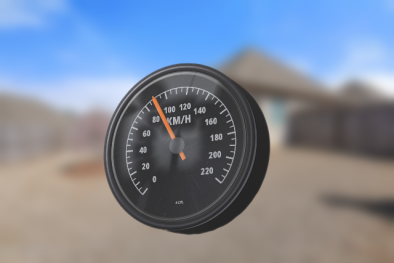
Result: {"value": 90, "unit": "km/h"}
